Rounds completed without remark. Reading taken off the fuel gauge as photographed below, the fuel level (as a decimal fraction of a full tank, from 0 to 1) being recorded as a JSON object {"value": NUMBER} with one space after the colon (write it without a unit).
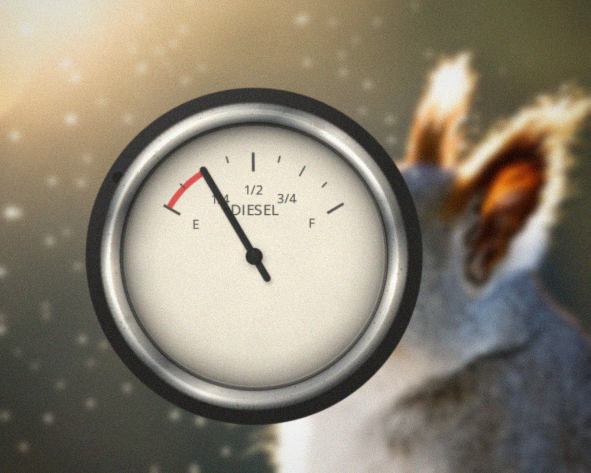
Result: {"value": 0.25}
